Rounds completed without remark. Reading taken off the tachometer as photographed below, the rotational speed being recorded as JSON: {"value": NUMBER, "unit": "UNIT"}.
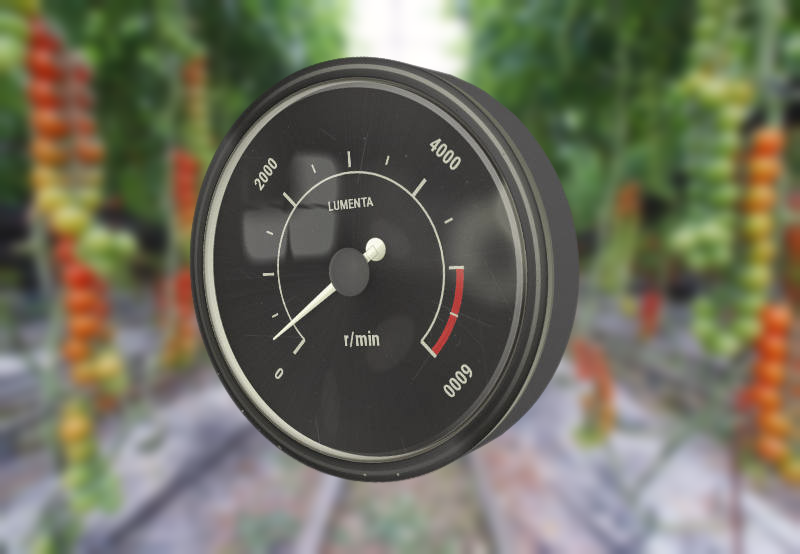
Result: {"value": 250, "unit": "rpm"}
